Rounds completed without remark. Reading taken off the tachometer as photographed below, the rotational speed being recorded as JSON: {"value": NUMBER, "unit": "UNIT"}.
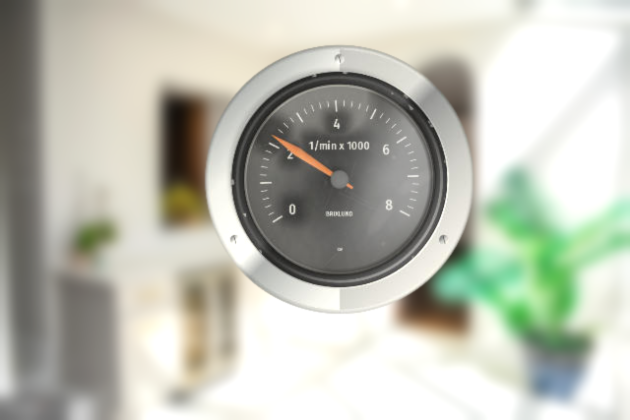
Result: {"value": 2200, "unit": "rpm"}
